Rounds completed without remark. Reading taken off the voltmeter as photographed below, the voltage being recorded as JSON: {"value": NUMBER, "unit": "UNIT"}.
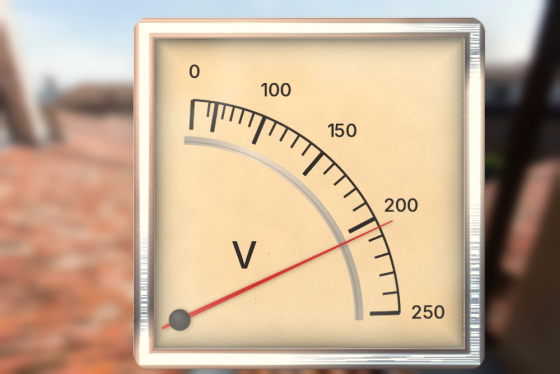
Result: {"value": 205, "unit": "V"}
